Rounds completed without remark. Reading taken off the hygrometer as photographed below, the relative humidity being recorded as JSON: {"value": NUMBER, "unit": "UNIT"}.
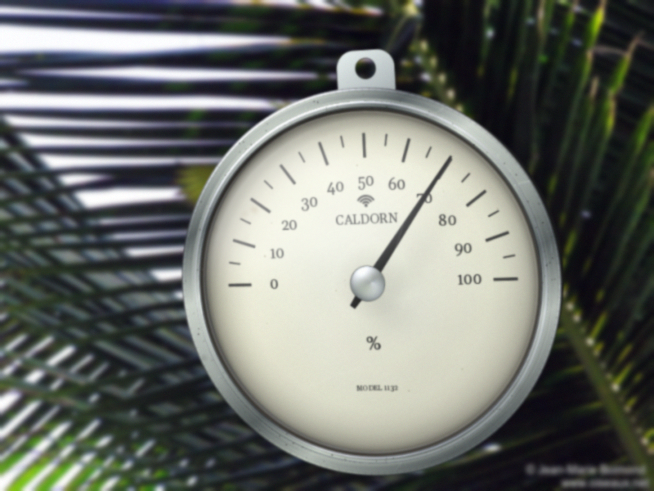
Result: {"value": 70, "unit": "%"}
